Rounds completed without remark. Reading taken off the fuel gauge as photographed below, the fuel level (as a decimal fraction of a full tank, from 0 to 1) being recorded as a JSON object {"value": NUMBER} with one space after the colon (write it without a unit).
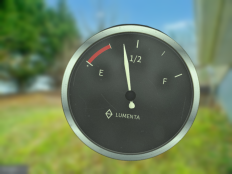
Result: {"value": 0.375}
